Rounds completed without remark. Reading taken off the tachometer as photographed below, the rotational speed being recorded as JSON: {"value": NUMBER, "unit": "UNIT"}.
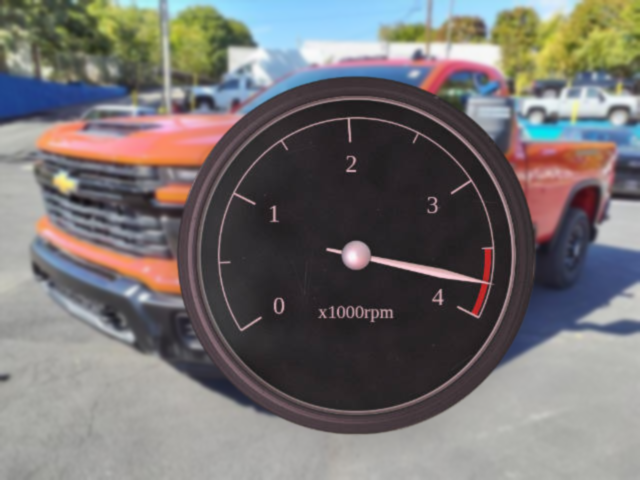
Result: {"value": 3750, "unit": "rpm"}
